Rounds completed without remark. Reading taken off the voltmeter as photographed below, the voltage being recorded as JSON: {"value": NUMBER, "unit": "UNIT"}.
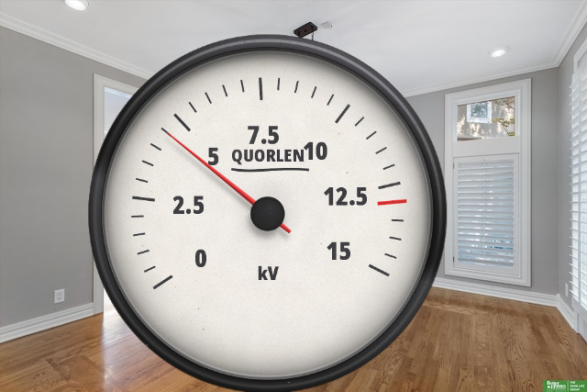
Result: {"value": 4.5, "unit": "kV"}
